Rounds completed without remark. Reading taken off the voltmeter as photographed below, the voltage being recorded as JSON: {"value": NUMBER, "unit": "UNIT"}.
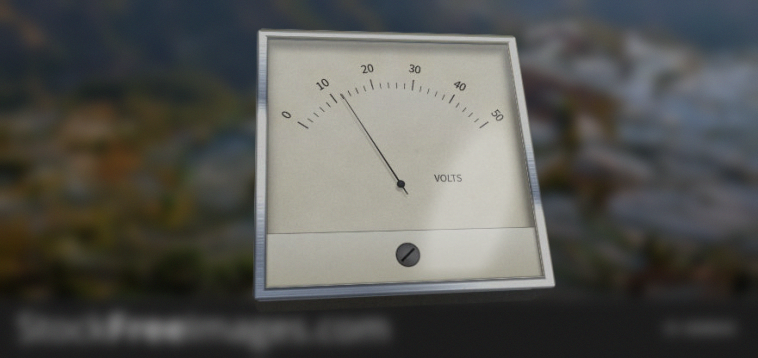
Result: {"value": 12, "unit": "V"}
